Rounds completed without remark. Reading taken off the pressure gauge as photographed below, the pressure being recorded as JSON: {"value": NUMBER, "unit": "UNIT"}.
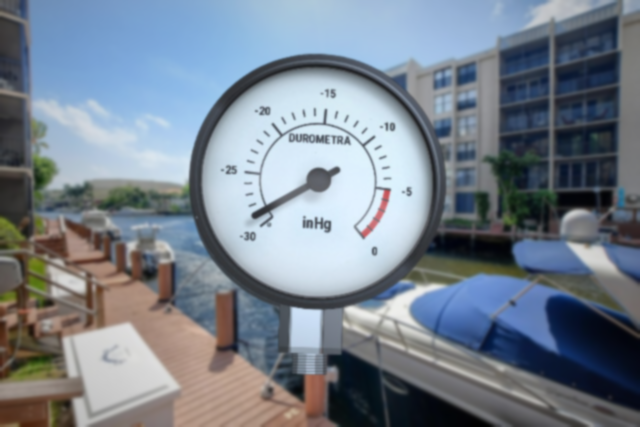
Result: {"value": -29, "unit": "inHg"}
